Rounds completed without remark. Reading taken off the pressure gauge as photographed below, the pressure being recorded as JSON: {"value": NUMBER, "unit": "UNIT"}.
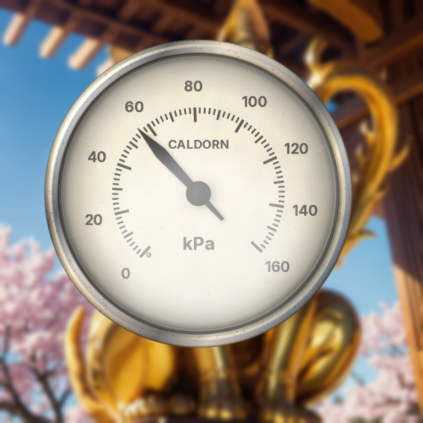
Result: {"value": 56, "unit": "kPa"}
